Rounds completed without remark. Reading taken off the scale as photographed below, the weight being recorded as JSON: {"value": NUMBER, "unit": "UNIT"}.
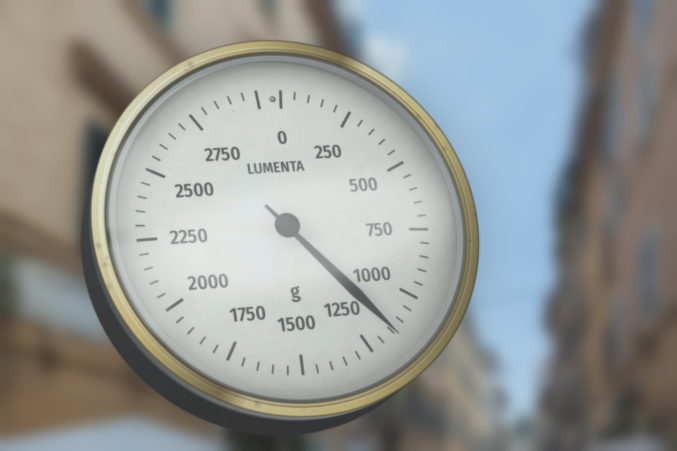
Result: {"value": 1150, "unit": "g"}
